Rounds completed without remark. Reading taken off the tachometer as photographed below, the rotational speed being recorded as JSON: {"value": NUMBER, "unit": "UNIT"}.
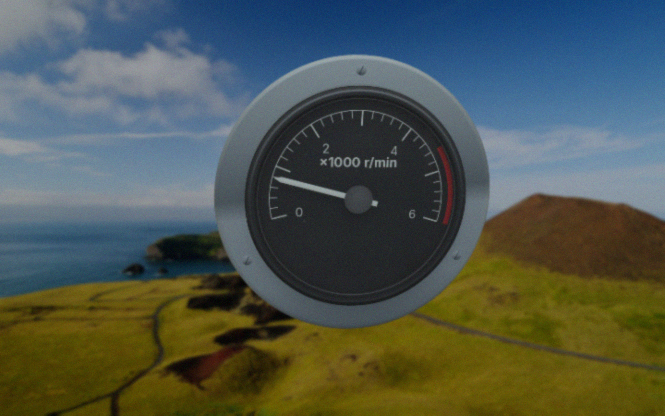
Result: {"value": 800, "unit": "rpm"}
